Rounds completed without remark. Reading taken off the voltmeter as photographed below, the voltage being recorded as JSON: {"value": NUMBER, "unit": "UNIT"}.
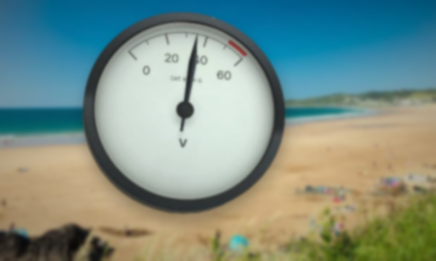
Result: {"value": 35, "unit": "V"}
